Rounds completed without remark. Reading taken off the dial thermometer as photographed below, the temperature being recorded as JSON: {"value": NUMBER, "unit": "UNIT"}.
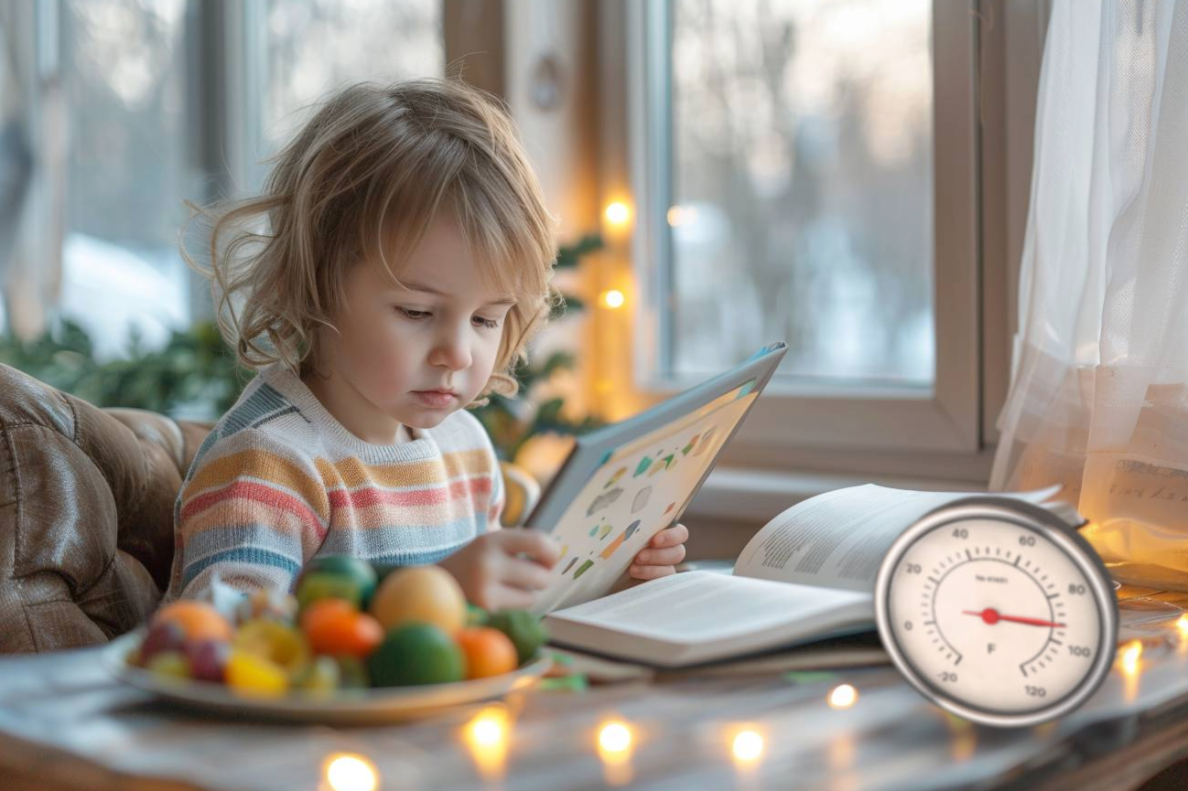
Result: {"value": 92, "unit": "°F"}
